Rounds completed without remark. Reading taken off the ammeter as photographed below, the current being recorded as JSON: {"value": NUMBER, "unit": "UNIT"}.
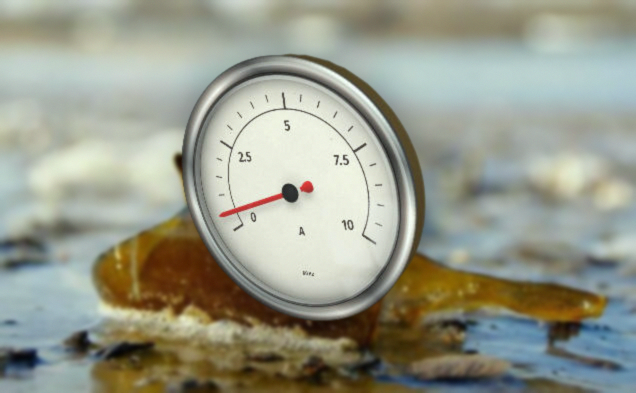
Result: {"value": 0.5, "unit": "A"}
